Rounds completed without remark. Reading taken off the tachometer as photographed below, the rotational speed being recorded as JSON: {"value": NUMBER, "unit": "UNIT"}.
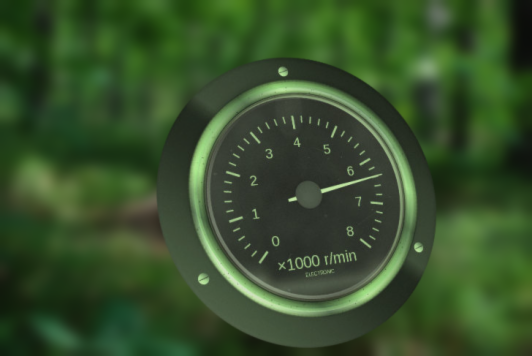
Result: {"value": 6400, "unit": "rpm"}
